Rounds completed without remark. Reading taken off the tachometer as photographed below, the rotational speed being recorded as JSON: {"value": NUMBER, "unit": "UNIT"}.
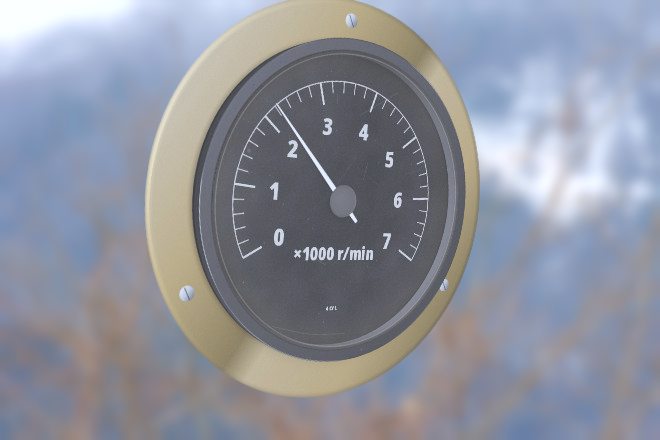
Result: {"value": 2200, "unit": "rpm"}
